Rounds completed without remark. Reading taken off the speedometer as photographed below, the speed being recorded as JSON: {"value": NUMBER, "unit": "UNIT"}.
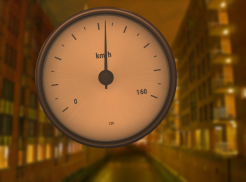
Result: {"value": 85, "unit": "km/h"}
